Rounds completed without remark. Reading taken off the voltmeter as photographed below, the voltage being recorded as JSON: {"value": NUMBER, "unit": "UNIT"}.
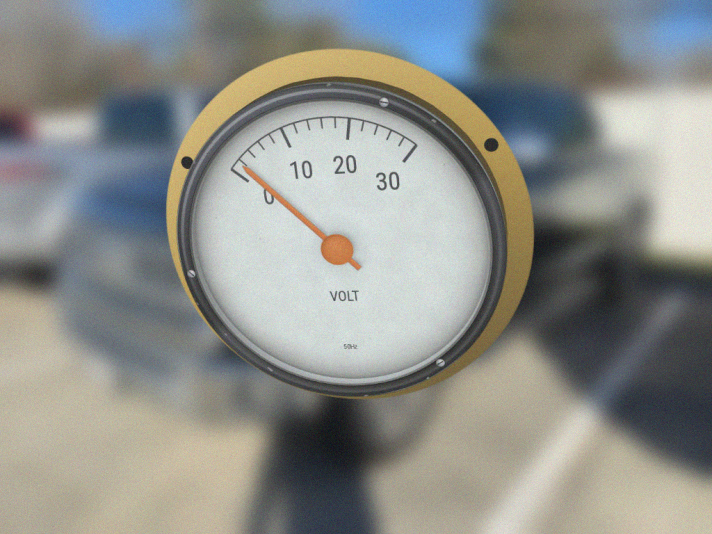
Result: {"value": 2, "unit": "V"}
